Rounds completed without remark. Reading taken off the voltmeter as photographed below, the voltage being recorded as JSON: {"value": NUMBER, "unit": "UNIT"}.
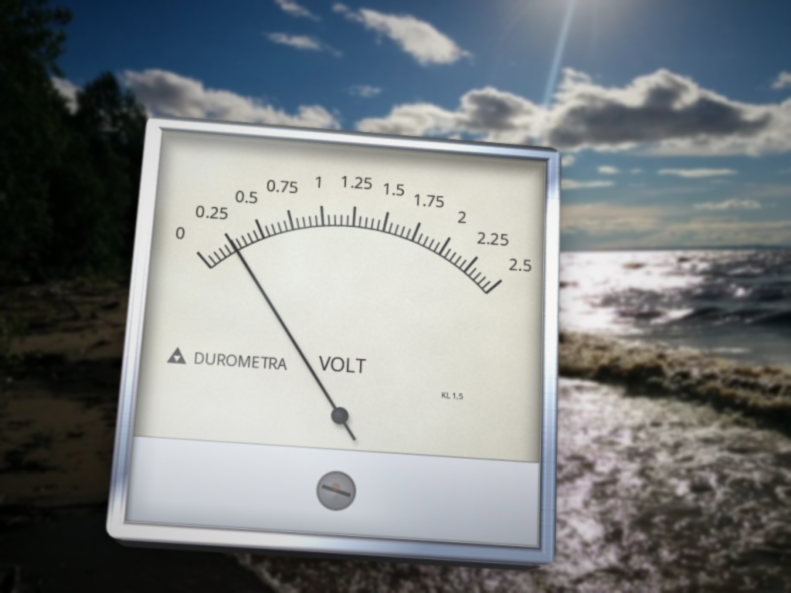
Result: {"value": 0.25, "unit": "V"}
